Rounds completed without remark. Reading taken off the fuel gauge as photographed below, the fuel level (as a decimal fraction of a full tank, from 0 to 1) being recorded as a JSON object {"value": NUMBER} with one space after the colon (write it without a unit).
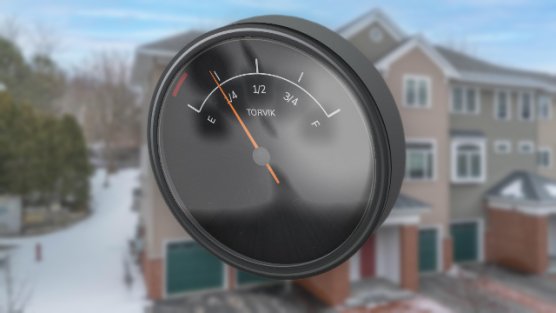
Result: {"value": 0.25}
